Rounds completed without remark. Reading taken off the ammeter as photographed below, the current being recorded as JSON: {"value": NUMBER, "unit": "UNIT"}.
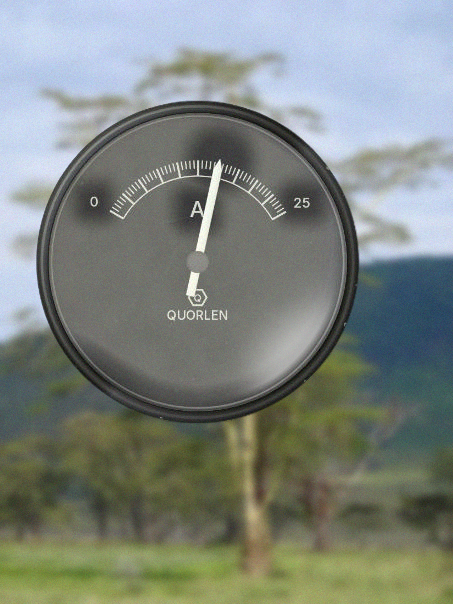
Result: {"value": 15, "unit": "A"}
